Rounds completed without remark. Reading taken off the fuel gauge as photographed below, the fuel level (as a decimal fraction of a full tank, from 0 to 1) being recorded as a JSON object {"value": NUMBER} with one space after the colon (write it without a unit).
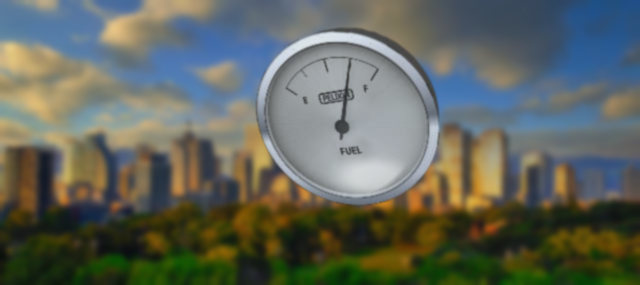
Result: {"value": 0.75}
